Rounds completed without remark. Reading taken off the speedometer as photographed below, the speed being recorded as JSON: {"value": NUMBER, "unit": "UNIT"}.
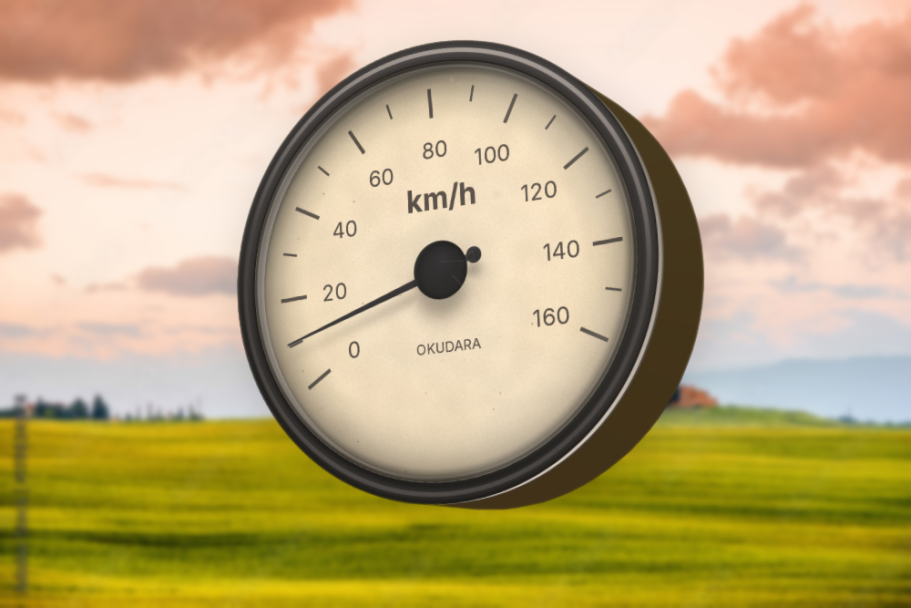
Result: {"value": 10, "unit": "km/h"}
